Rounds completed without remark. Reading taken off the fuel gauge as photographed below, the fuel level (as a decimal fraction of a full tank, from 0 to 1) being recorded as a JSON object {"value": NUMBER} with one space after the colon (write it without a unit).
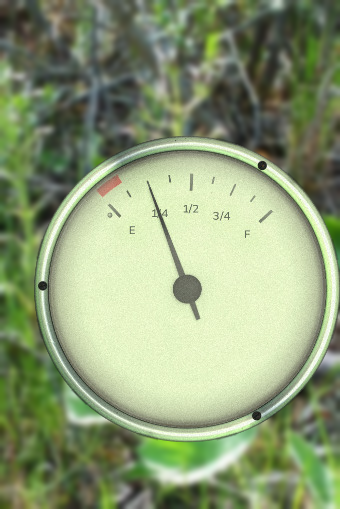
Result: {"value": 0.25}
